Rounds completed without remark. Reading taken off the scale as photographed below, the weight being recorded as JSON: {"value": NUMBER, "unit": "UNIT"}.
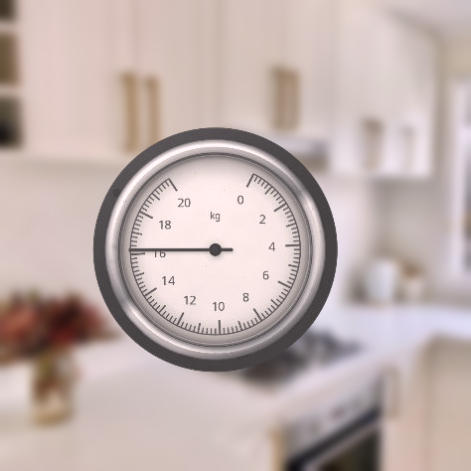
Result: {"value": 16.2, "unit": "kg"}
